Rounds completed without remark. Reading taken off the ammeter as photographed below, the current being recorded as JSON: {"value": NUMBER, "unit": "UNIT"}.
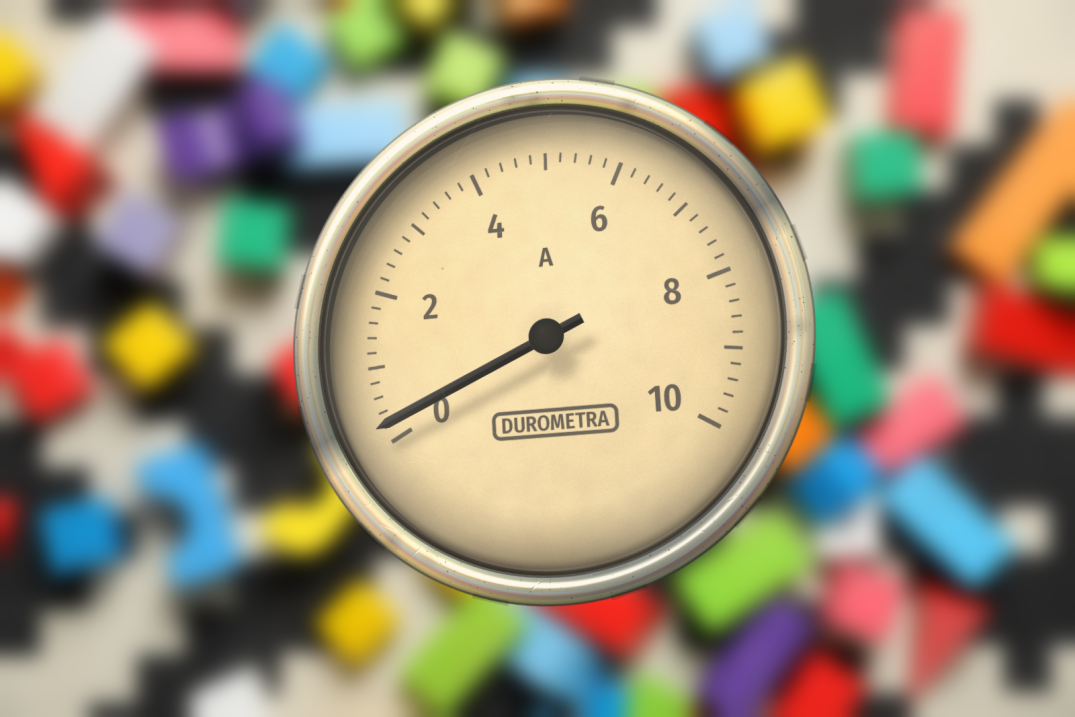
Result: {"value": 0.2, "unit": "A"}
